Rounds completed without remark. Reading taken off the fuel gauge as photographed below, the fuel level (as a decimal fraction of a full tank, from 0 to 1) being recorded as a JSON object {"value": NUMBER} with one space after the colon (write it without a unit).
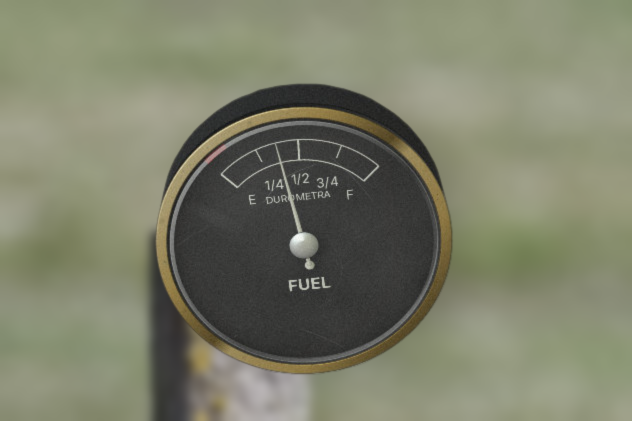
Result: {"value": 0.375}
